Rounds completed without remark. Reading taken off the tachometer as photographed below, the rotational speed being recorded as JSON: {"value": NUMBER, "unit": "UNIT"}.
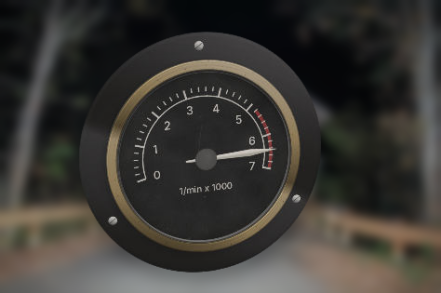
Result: {"value": 6400, "unit": "rpm"}
